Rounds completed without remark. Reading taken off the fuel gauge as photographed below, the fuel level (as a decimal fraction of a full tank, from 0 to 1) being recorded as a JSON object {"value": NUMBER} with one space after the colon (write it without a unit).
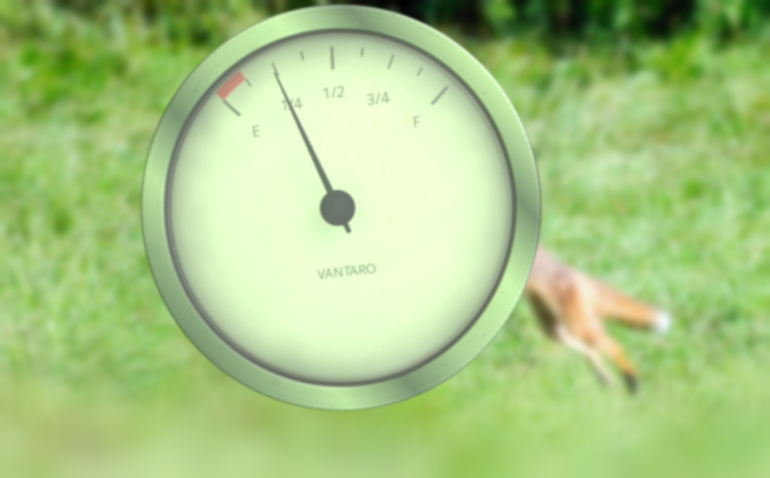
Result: {"value": 0.25}
